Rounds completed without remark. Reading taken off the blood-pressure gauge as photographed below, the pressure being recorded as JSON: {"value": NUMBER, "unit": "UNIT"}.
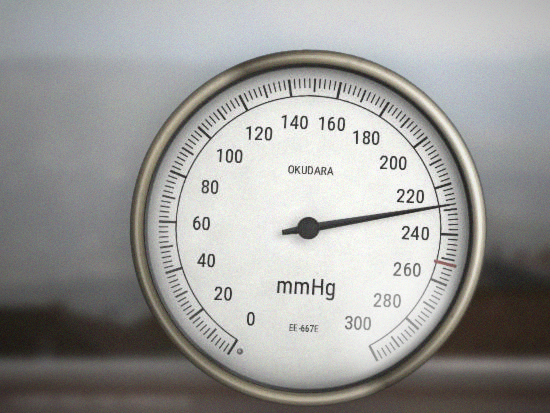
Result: {"value": 228, "unit": "mmHg"}
